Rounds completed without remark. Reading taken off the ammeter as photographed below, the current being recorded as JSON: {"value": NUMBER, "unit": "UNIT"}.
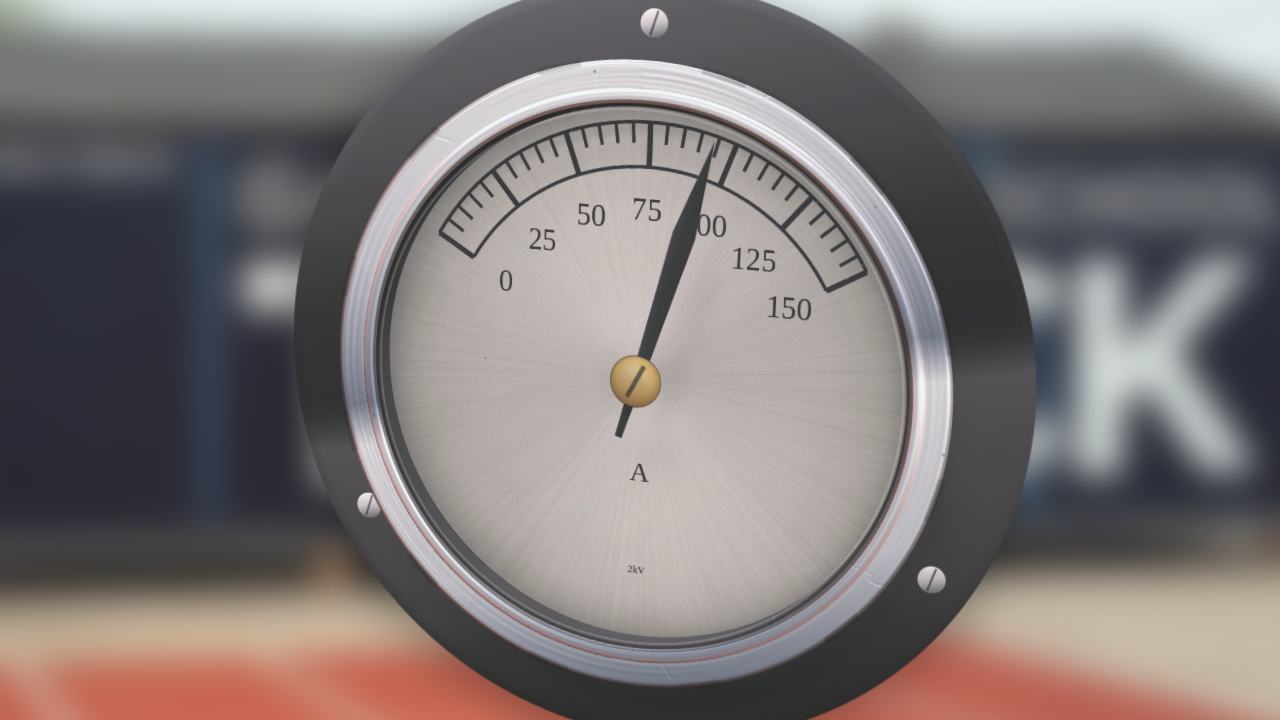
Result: {"value": 95, "unit": "A"}
